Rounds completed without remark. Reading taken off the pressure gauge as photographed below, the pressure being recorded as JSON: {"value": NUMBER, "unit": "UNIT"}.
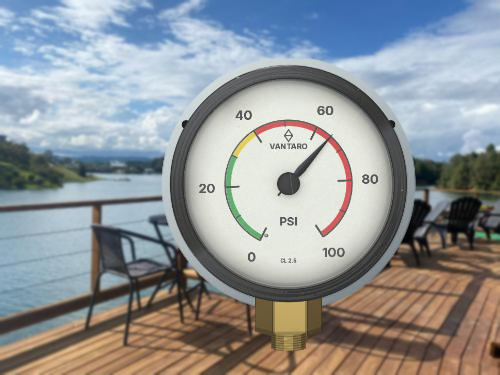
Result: {"value": 65, "unit": "psi"}
